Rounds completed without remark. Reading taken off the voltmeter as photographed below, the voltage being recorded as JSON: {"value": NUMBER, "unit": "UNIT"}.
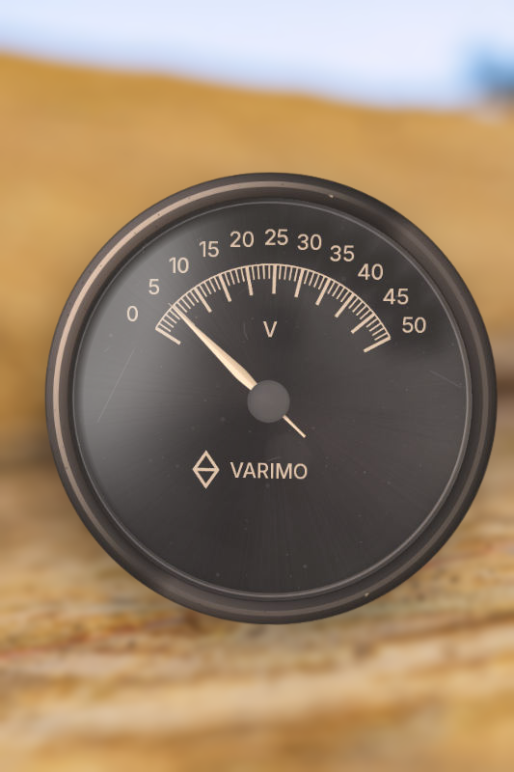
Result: {"value": 5, "unit": "V"}
